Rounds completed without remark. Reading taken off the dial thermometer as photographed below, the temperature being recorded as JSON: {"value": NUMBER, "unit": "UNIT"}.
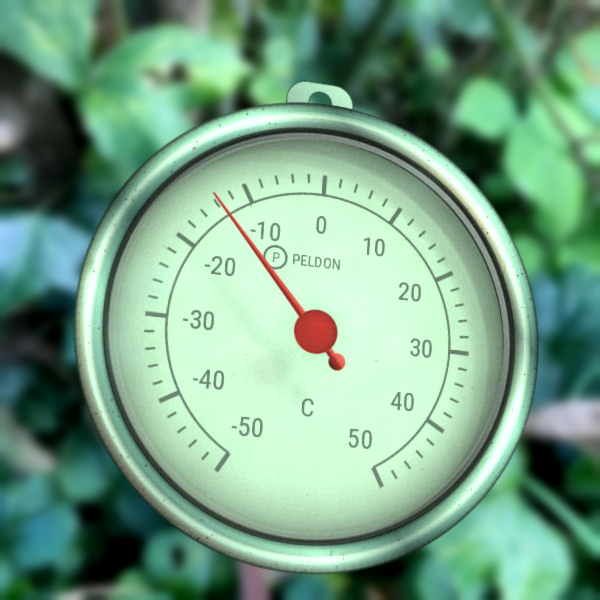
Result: {"value": -14, "unit": "°C"}
